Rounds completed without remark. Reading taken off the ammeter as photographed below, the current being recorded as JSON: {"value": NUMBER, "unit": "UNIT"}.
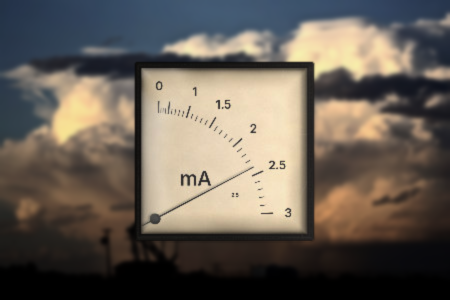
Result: {"value": 2.4, "unit": "mA"}
